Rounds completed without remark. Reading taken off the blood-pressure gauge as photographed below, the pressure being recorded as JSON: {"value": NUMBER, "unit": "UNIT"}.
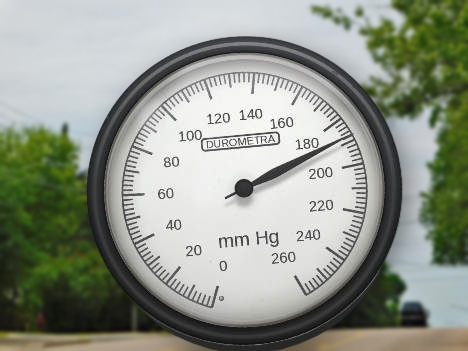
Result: {"value": 188, "unit": "mmHg"}
